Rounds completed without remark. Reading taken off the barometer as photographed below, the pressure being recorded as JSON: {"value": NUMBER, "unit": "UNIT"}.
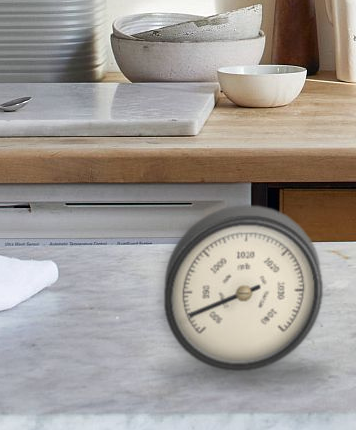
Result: {"value": 985, "unit": "mbar"}
